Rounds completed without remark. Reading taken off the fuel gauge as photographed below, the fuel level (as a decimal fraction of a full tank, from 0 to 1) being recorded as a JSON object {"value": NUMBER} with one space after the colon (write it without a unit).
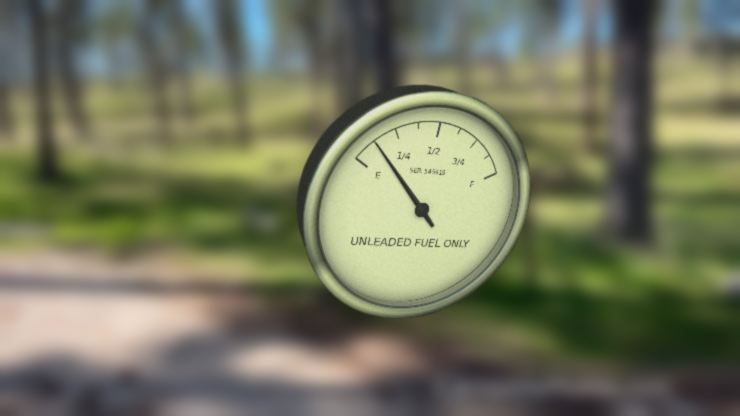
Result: {"value": 0.125}
